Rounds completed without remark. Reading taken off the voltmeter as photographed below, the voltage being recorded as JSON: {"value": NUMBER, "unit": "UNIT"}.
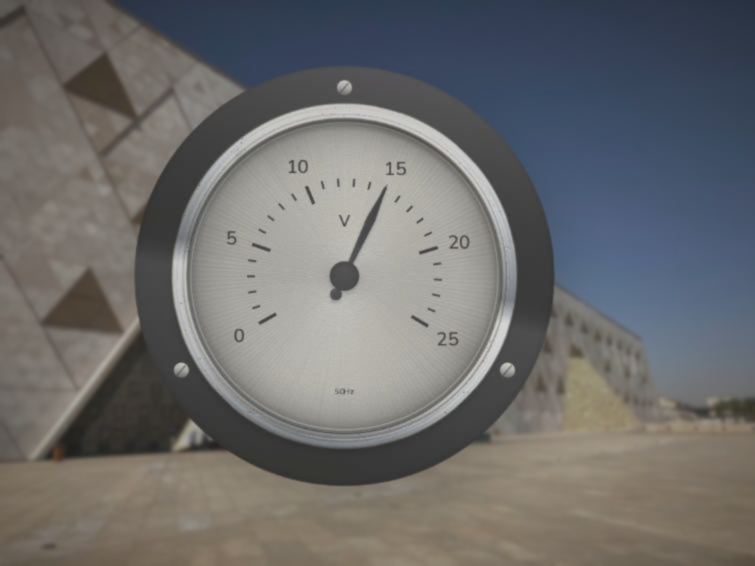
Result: {"value": 15, "unit": "V"}
